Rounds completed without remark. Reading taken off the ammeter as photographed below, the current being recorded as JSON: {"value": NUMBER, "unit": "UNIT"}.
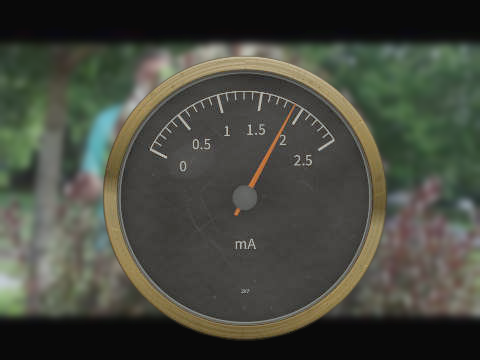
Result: {"value": 1.9, "unit": "mA"}
